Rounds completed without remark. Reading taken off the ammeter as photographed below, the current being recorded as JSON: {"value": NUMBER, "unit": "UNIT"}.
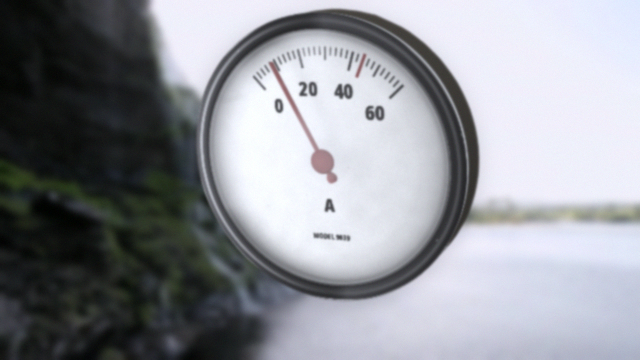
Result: {"value": 10, "unit": "A"}
